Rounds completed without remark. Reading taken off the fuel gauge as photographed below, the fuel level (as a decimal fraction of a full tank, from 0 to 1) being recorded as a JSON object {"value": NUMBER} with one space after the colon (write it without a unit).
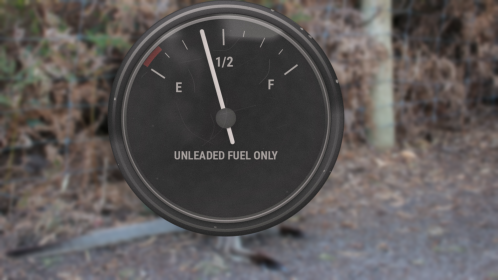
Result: {"value": 0.375}
